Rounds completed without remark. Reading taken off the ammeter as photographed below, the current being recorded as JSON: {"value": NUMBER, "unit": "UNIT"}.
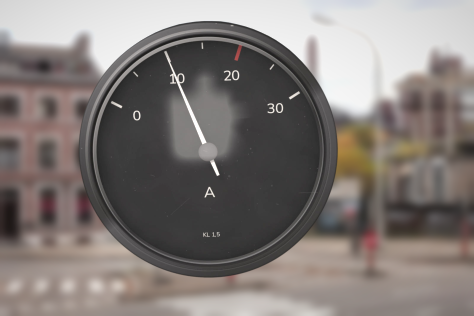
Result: {"value": 10, "unit": "A"}
